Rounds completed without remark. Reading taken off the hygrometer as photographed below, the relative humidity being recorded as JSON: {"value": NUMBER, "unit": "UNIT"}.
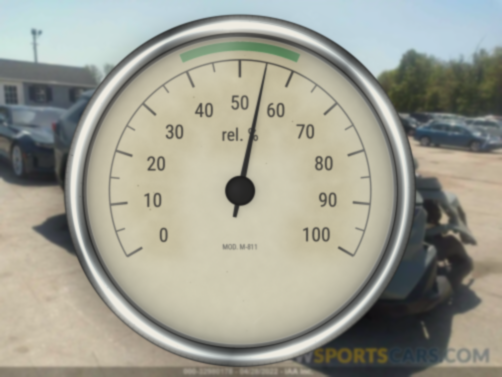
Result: {"value": 55, "unit": "%"}
